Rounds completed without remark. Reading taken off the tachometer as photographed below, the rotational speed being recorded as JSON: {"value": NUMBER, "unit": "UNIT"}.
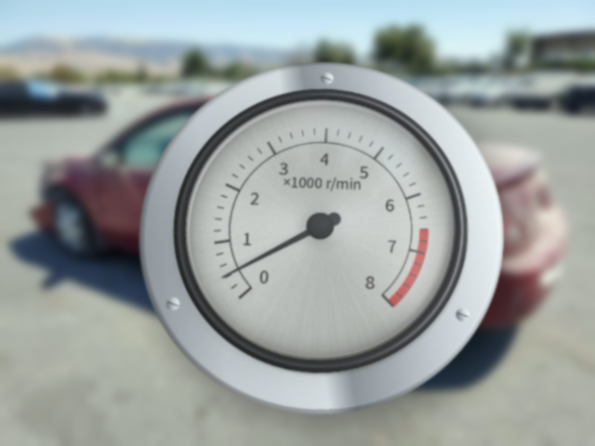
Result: {"value": 400, "unit": "rpm"}
